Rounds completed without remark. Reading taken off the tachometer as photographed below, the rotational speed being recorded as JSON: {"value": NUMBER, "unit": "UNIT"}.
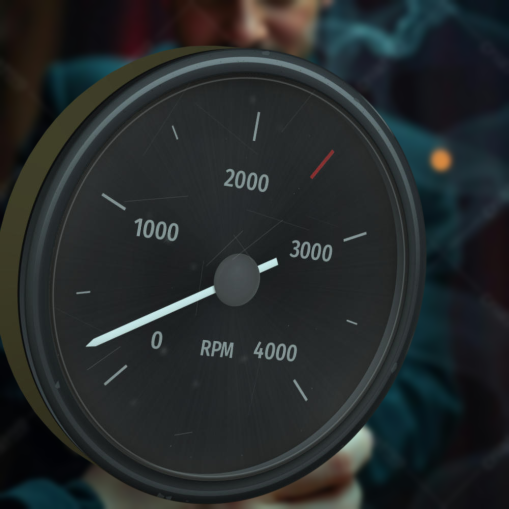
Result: {"value": 250, "unit": "rpm"}
